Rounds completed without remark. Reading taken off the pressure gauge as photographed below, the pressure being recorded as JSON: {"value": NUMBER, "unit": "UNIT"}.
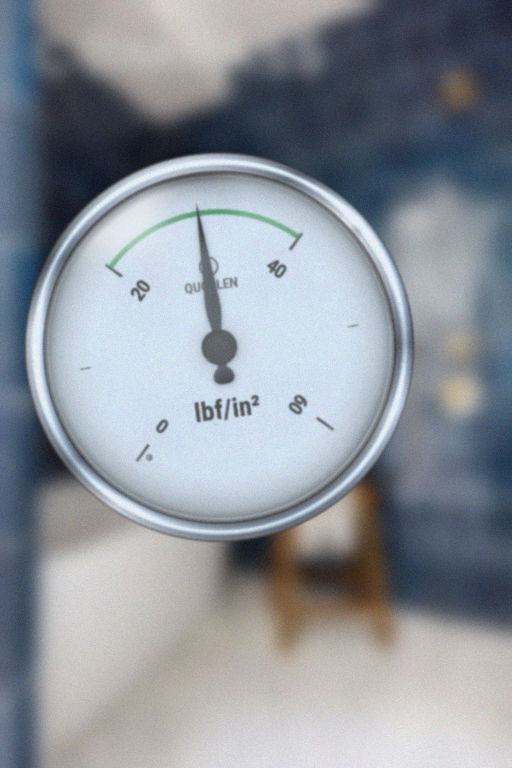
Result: {"value": 30, "unit": "psi"}
